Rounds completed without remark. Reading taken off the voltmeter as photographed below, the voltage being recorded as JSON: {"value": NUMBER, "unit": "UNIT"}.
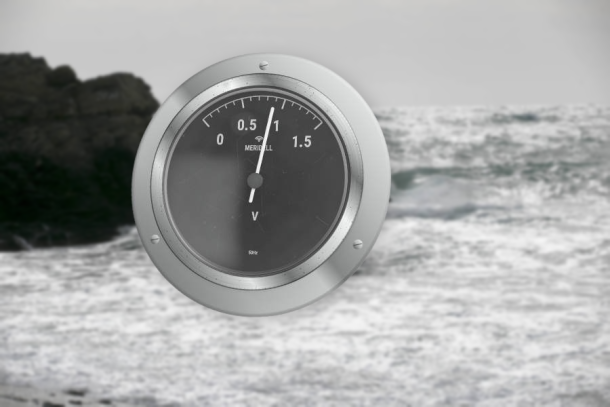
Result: {"value": 0.9, "unit": "V"}
